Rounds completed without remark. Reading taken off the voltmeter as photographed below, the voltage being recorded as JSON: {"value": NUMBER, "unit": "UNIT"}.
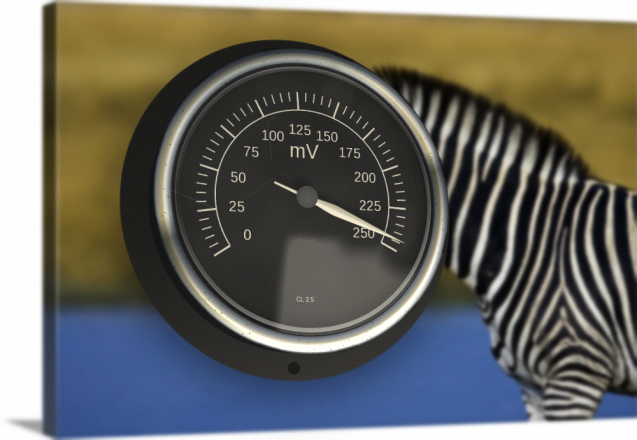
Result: {"value": 245, "unit": "mV"}
